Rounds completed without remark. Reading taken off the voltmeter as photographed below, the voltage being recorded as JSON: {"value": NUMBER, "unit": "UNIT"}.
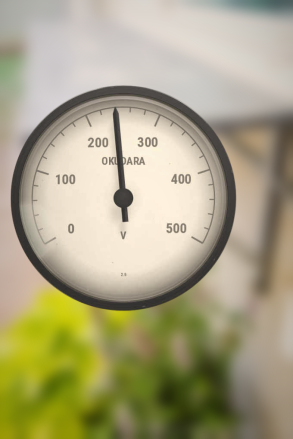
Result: {"value": 240, "unit": "V"}
